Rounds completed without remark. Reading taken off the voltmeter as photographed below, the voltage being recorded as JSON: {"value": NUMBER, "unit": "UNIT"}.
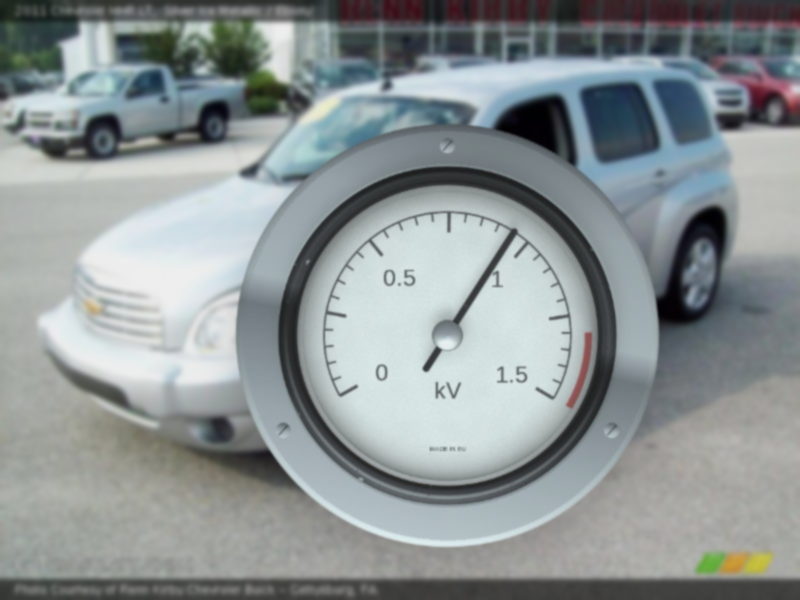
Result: {"value": 0.95, "unit": "kV"}
